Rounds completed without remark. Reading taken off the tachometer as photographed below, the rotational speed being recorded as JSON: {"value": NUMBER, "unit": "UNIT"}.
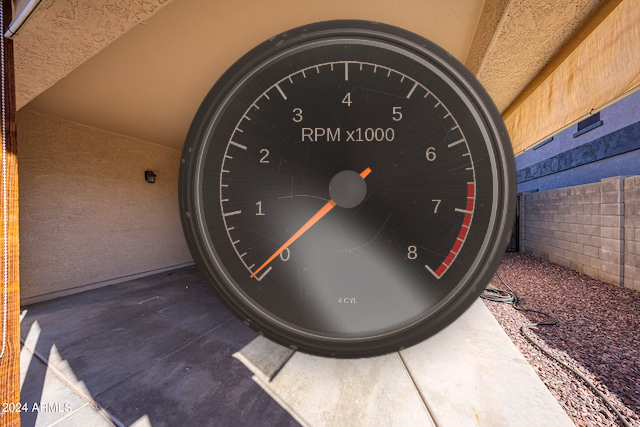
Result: {"value": 100, "unit": "rpm"}
